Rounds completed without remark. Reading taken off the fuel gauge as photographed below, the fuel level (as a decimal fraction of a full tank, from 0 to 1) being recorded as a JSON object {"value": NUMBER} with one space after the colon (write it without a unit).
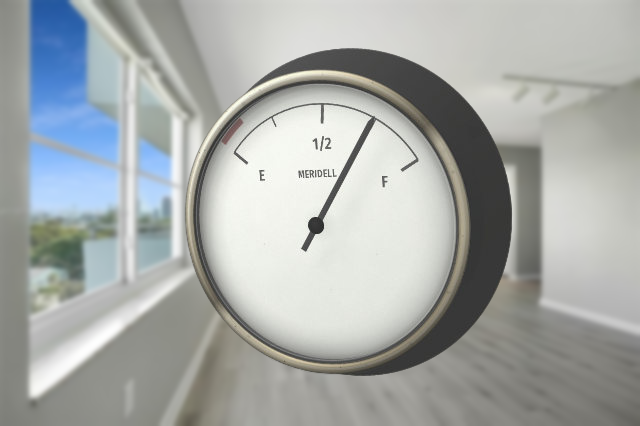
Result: {"value": 0.75}
